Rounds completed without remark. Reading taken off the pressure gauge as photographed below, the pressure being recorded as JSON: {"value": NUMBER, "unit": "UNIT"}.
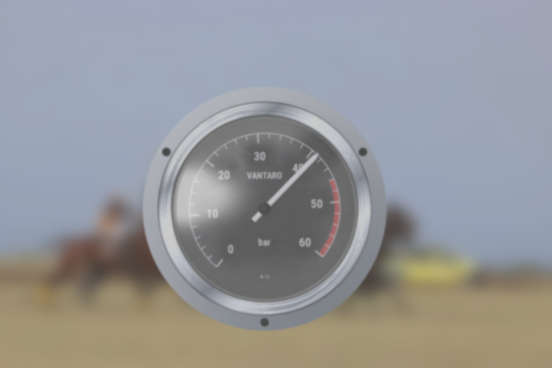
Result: {"value": 41, "unit": "bar"}
